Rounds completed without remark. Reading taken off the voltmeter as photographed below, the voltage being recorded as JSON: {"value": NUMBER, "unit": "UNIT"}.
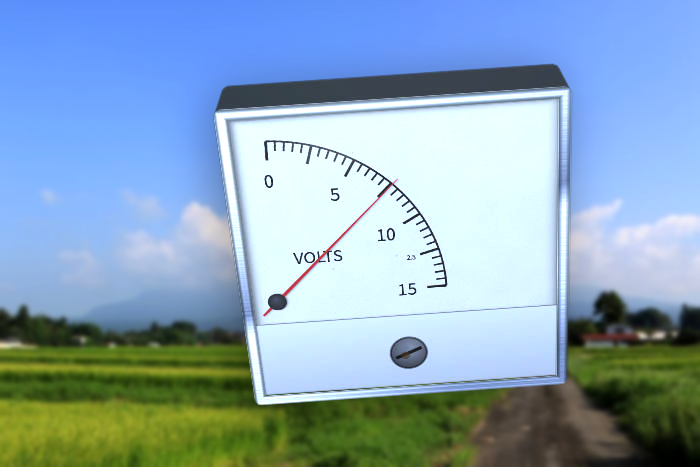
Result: {"value": 7.5, "unit": "V"}
